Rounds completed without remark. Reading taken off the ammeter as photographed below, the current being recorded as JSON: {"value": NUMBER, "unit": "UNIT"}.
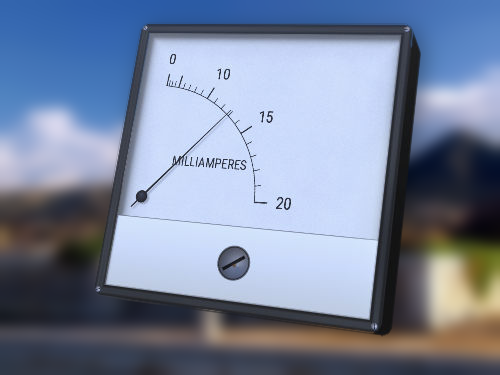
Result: {"value": 13, "unit": "mA"}
